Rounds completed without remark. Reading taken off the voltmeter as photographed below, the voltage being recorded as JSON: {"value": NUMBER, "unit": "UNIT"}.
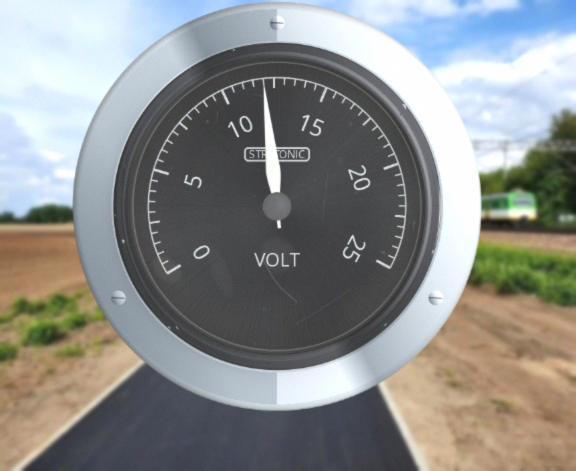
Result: {"value": 12, "unit": "V"}
